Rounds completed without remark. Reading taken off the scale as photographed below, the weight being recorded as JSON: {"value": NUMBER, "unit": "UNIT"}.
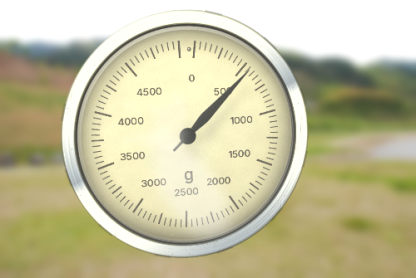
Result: {"value": 550, "unit": "g"}
